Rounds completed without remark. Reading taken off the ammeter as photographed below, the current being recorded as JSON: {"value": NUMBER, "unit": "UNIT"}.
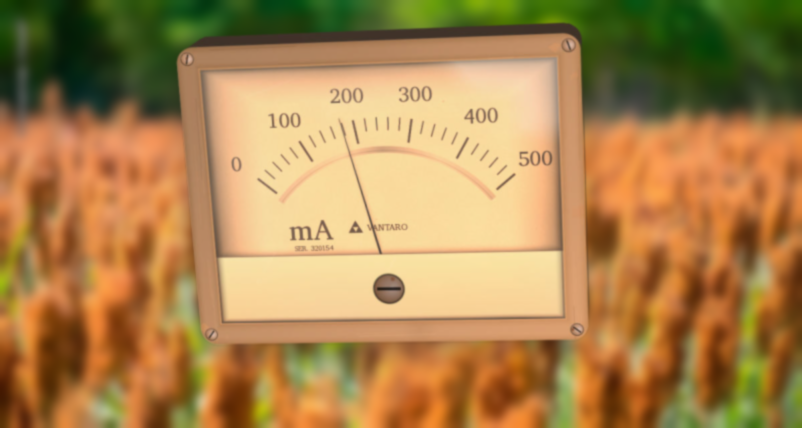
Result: {"value": 180, "unit": "mA"}
